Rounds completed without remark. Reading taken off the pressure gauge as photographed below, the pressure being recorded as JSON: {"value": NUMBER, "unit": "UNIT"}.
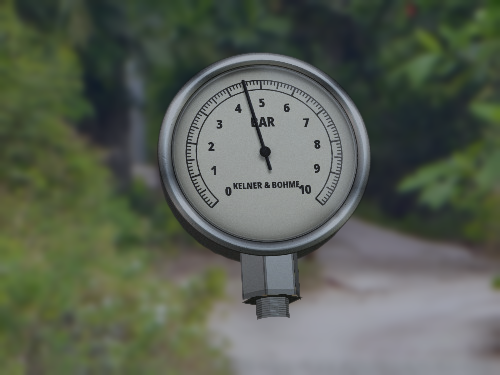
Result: {"value": 4.5, "unit": "bar"}
